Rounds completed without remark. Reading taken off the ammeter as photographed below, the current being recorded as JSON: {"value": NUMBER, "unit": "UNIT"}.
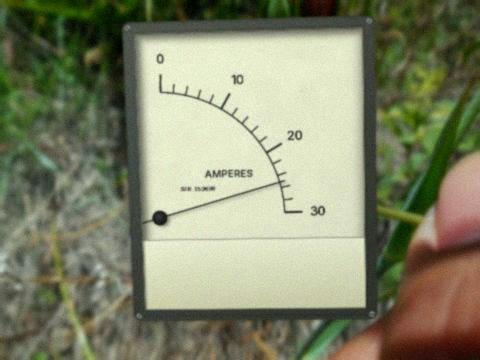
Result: {"value": 25, "unit": "A"}
